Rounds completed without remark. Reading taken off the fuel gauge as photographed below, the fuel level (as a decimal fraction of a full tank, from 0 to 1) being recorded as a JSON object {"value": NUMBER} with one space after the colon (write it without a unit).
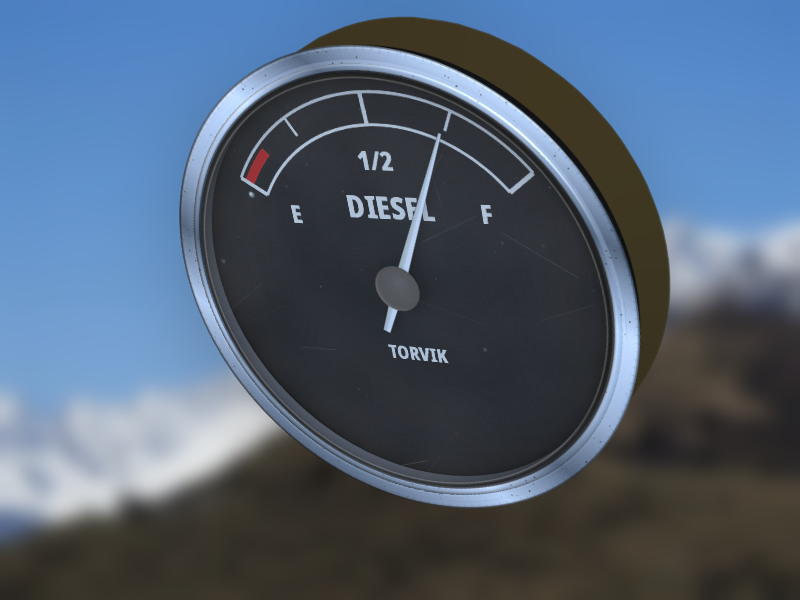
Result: {"value": 0.75}
